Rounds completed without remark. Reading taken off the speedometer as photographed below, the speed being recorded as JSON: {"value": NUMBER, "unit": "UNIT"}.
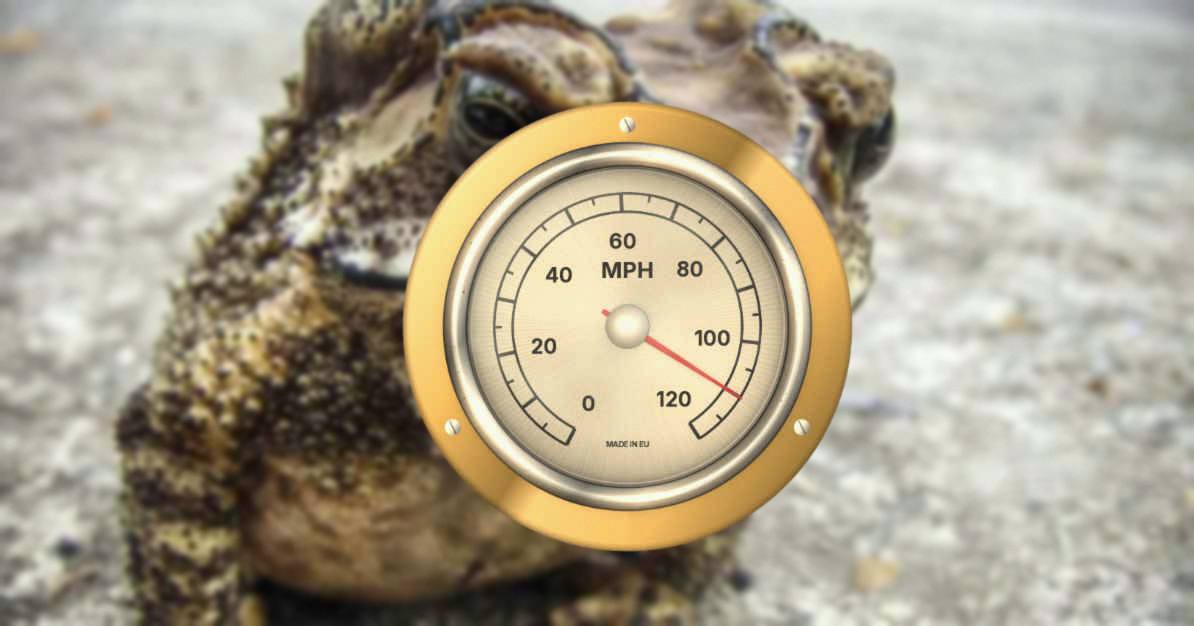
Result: {"value": 110, "unit": "mph"}
